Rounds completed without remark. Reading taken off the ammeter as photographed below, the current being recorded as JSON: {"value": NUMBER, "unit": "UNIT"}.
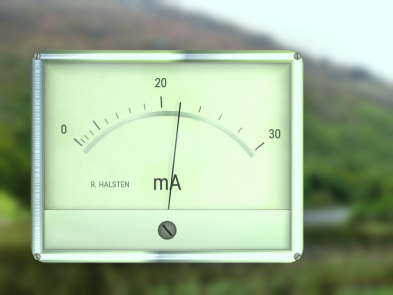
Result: {"value": 22, "unit": "mA"}
